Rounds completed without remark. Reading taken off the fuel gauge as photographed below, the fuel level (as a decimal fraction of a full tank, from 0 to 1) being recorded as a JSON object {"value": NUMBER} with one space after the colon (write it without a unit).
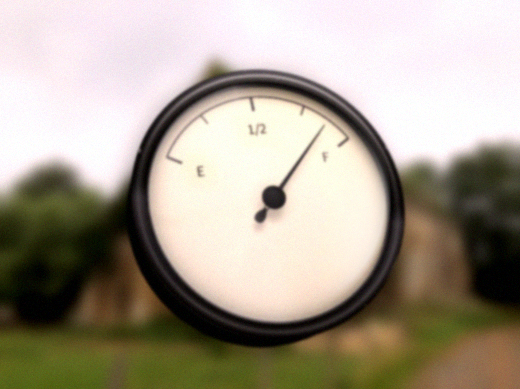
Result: {"value": 0.875}
